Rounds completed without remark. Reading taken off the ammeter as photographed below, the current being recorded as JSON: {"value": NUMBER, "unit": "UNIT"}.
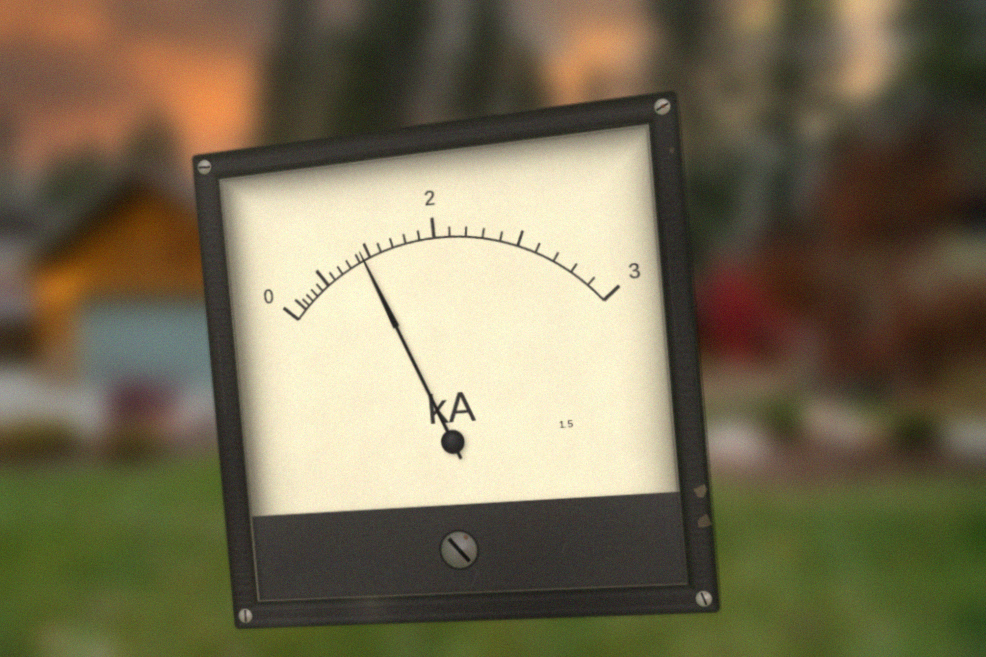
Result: {"value": 1.45, "unit": "kA"}
